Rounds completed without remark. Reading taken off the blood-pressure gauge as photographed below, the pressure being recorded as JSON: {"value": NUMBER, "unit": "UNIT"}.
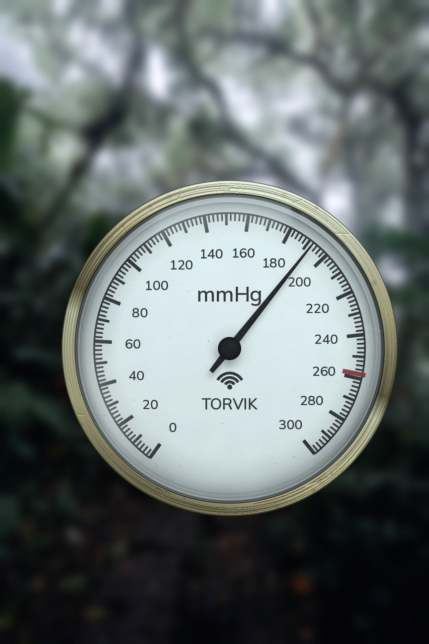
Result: {"value": 192, "unit": "mmHg"}
